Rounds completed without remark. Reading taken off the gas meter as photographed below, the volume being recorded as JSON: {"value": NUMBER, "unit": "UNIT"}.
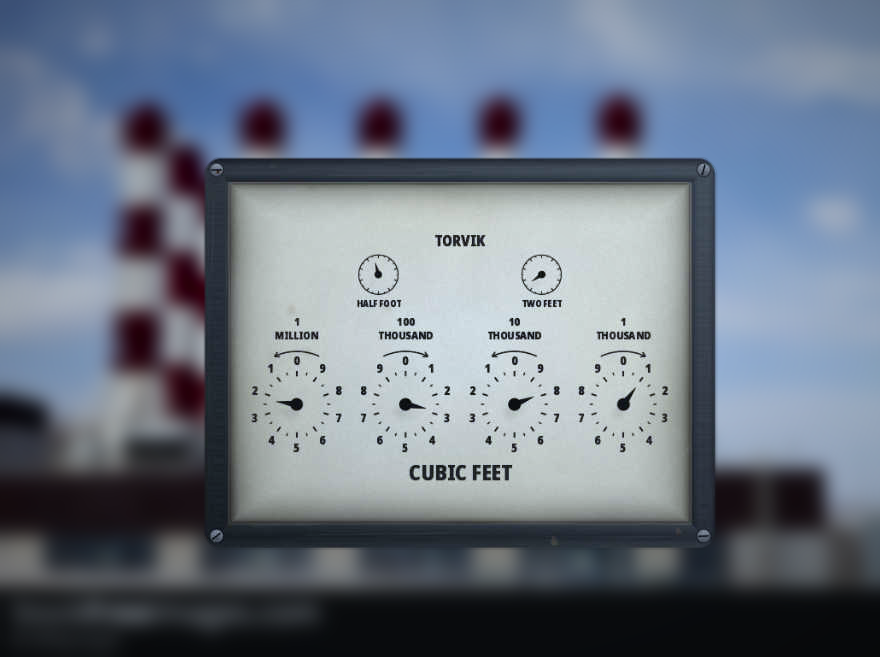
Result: {"value": 228100, "unit": "ft³"}
